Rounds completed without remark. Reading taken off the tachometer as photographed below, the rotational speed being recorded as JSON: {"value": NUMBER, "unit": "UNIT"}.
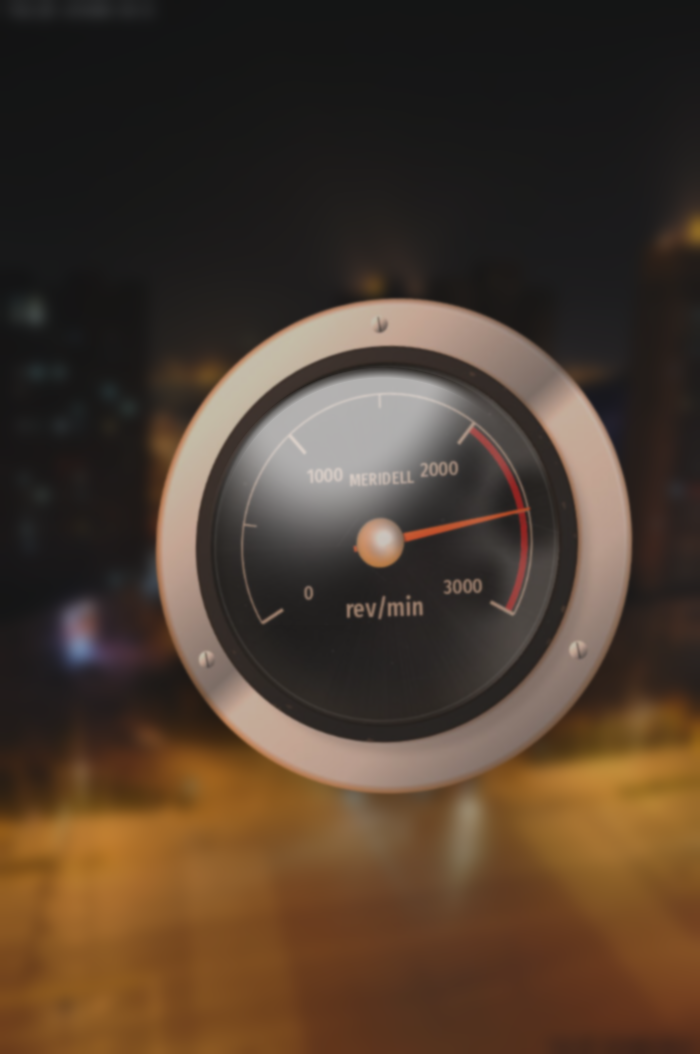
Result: {"value": 2500, "unit": "rpm"}
